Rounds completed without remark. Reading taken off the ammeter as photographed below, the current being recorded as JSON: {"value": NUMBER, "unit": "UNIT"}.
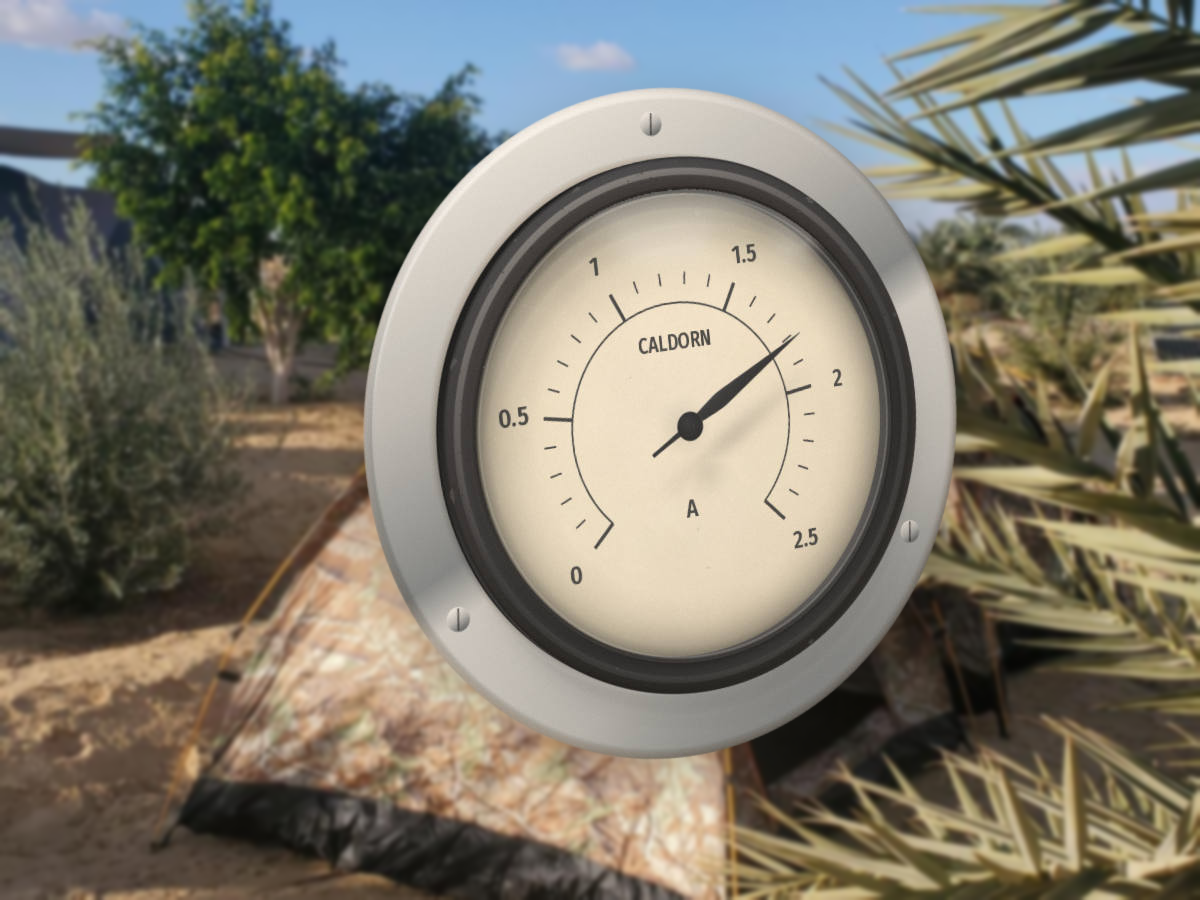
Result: {"value": 1.8, "unit": "A"}
